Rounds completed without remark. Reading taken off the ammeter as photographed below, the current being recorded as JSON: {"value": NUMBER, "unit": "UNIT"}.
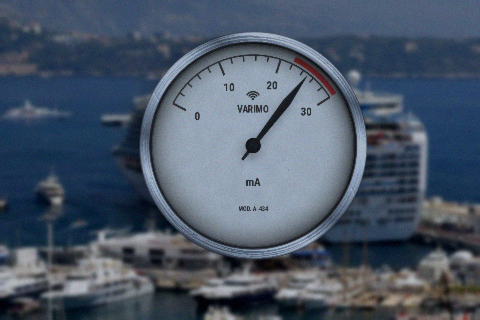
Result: {"value": 25, "unit": "mA"}
